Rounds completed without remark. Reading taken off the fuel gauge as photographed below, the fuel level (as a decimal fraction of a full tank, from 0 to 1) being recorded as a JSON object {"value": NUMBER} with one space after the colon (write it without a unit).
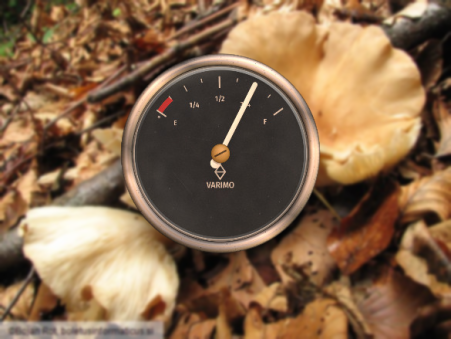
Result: {"value": 0.75}
